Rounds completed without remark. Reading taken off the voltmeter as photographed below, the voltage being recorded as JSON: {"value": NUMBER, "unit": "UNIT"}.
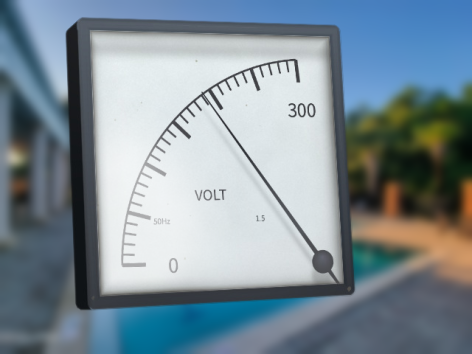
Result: {"value": 190, "unit": "V"}
